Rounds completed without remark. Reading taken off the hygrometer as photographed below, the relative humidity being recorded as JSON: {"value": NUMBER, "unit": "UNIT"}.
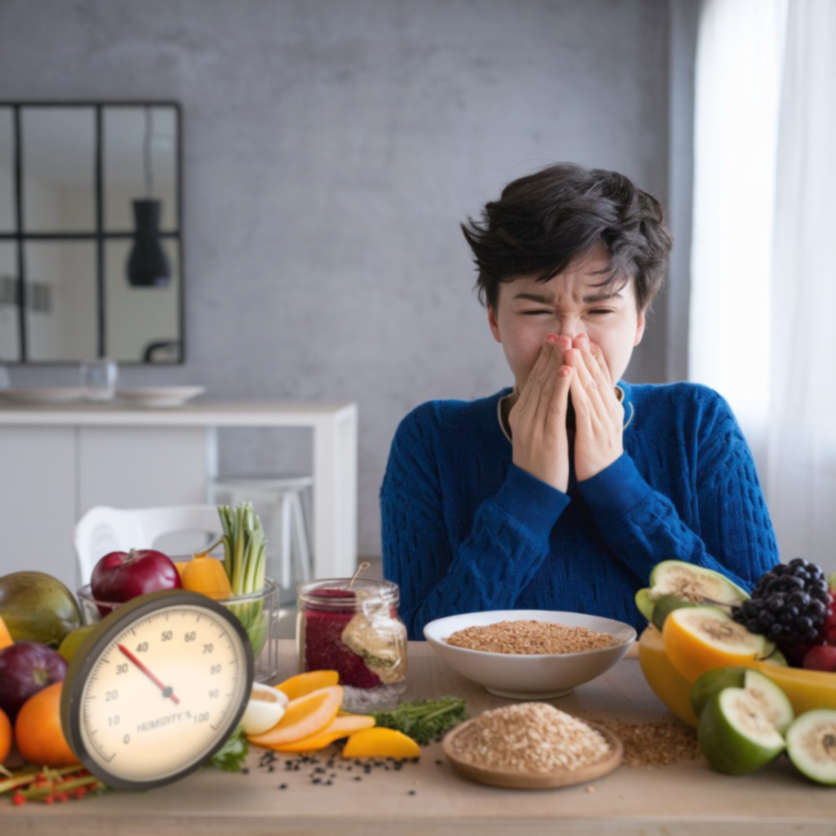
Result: {"value": 35, "unit": "%"}
